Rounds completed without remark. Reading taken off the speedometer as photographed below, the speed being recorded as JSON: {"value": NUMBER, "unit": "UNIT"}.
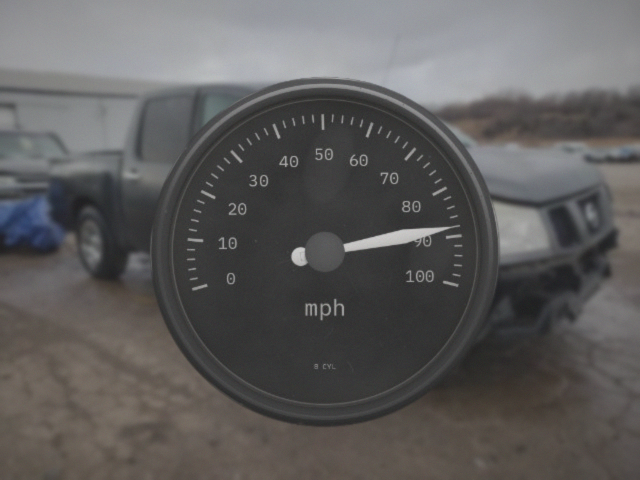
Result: {"value": 88, "unit": "mph"}
